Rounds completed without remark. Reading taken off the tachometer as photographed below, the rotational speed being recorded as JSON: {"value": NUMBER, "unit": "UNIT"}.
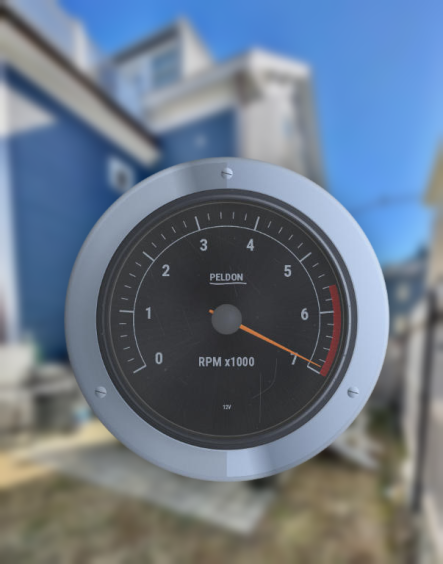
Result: {"value": 6900, "unit": "rpm"}
